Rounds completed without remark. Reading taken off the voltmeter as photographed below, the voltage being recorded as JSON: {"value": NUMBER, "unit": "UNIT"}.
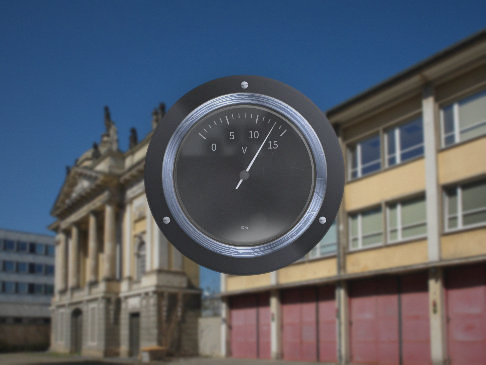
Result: {"value": 13, "unit": "V"}
